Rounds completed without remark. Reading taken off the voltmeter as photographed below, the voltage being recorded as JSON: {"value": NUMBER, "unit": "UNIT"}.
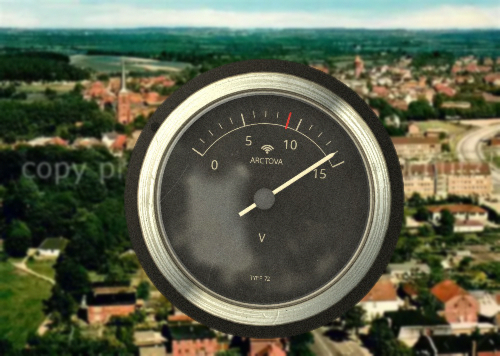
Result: {"value": 14, "unit": "V"}
